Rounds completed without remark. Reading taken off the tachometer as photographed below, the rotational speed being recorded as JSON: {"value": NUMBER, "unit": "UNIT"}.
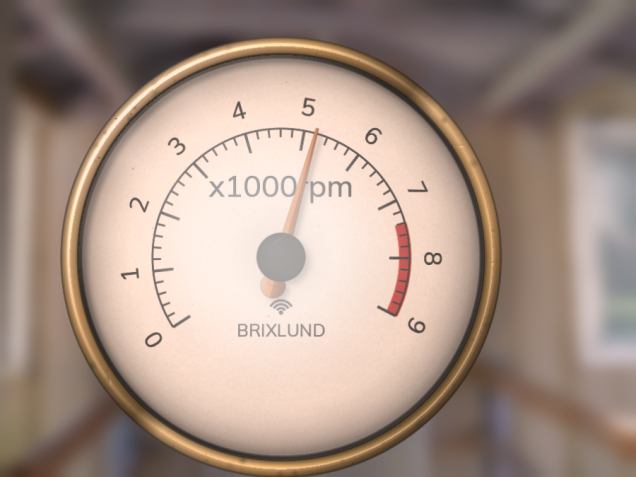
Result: {"value": 5200, "unit": "rpm"}
